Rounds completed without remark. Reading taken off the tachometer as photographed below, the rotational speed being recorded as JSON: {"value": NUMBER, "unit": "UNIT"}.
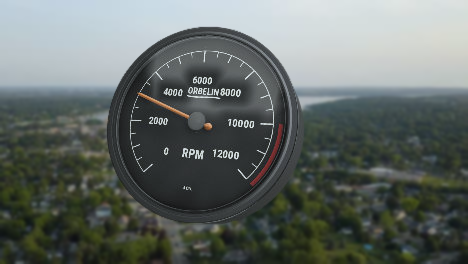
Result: {"value": 3000, "unit": "rpm"}
